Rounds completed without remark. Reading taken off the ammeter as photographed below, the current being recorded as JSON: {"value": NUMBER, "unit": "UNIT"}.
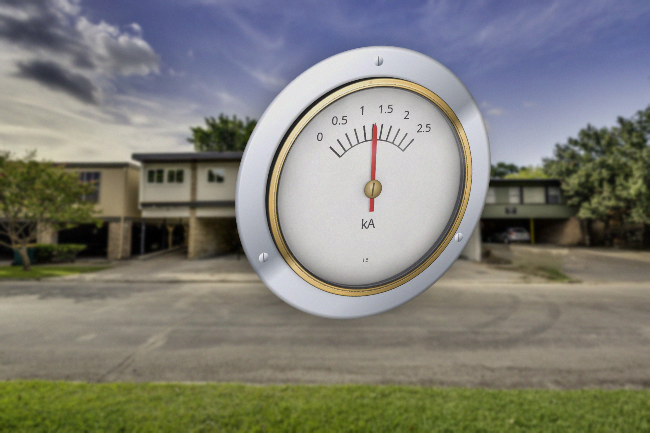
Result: {"value": 1.25, "unit": "kA"}
